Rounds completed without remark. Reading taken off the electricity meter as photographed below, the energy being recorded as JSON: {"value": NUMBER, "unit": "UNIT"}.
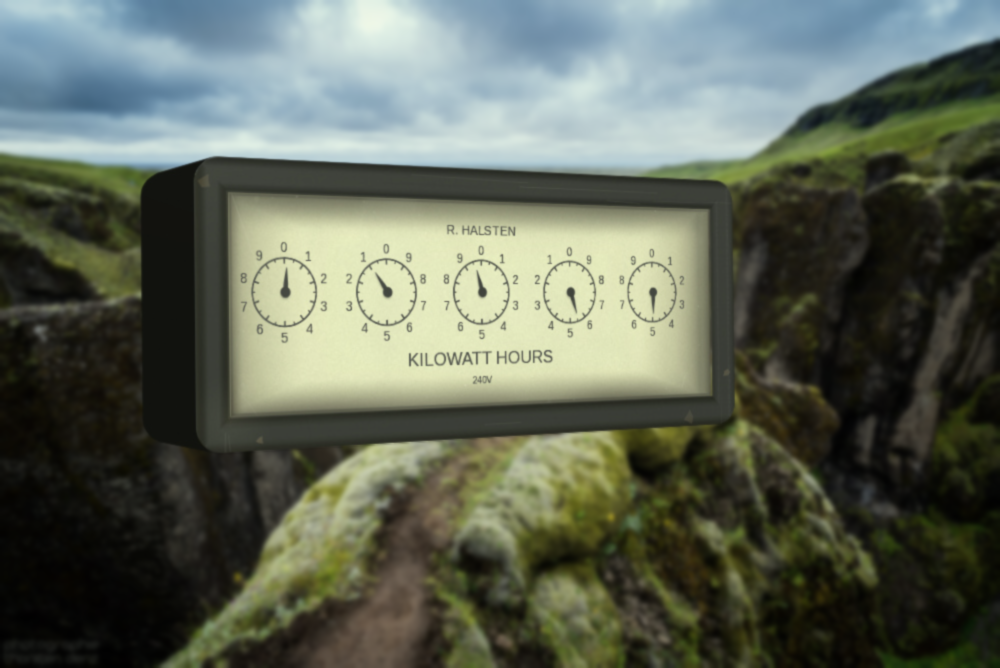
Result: {"value": 955, "unit": "kWh"}
